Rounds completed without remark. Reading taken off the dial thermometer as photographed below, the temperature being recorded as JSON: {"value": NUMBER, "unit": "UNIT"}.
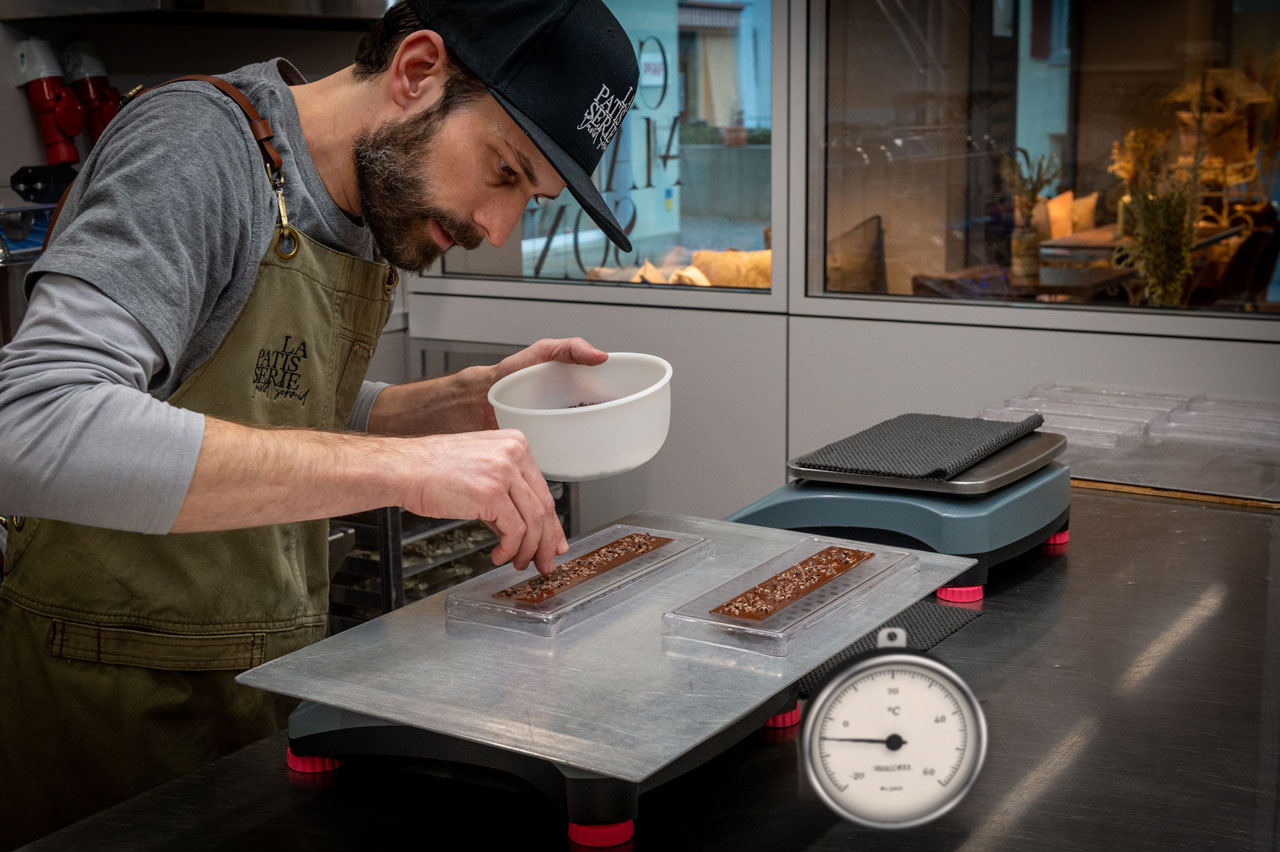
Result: {"value": -5, "unit": "°C"}
